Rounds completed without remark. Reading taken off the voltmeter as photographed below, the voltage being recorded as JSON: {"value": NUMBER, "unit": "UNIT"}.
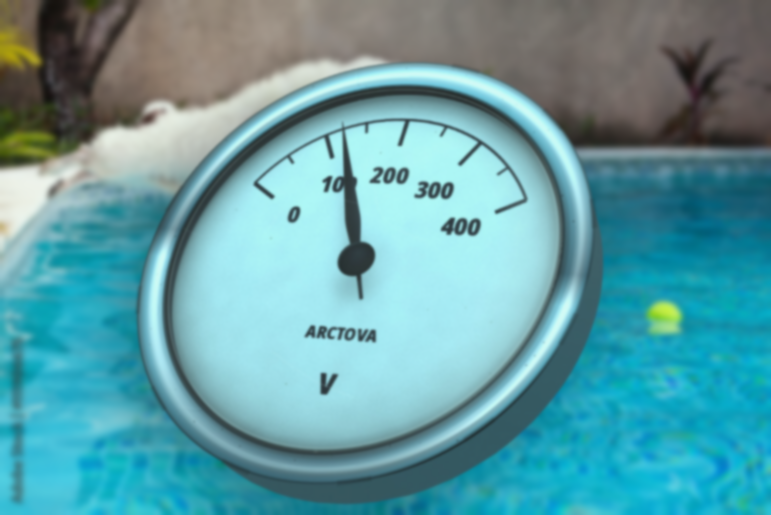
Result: {"value": 125, "unit": "V"}
